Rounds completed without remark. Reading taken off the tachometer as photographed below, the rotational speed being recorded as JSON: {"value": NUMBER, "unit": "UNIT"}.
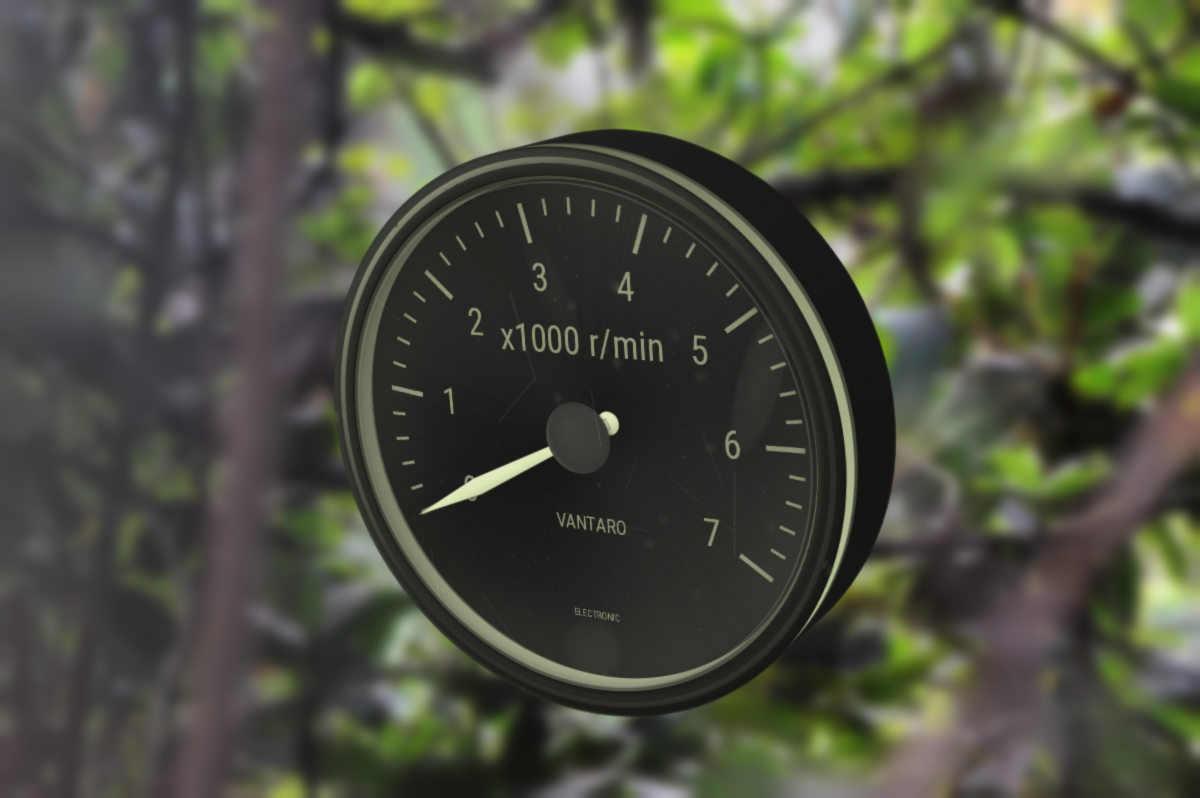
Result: {"value": 0, "unit": "rpm"}
